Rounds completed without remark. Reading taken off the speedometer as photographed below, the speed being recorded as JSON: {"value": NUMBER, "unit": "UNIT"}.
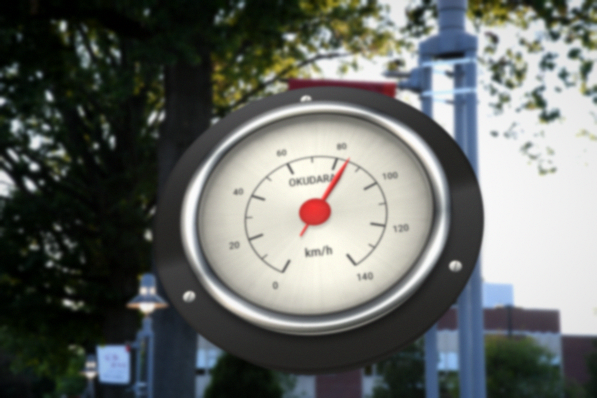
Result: {"value": 85, "unit": "km/h"}
